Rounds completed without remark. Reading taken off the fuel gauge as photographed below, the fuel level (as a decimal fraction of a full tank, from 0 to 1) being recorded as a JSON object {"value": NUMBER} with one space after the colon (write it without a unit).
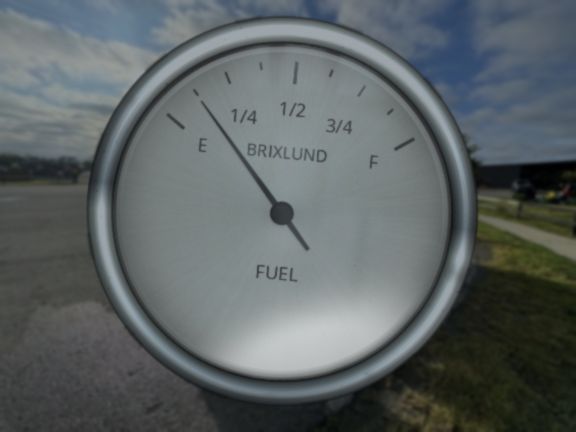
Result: {"value": 0.125}
